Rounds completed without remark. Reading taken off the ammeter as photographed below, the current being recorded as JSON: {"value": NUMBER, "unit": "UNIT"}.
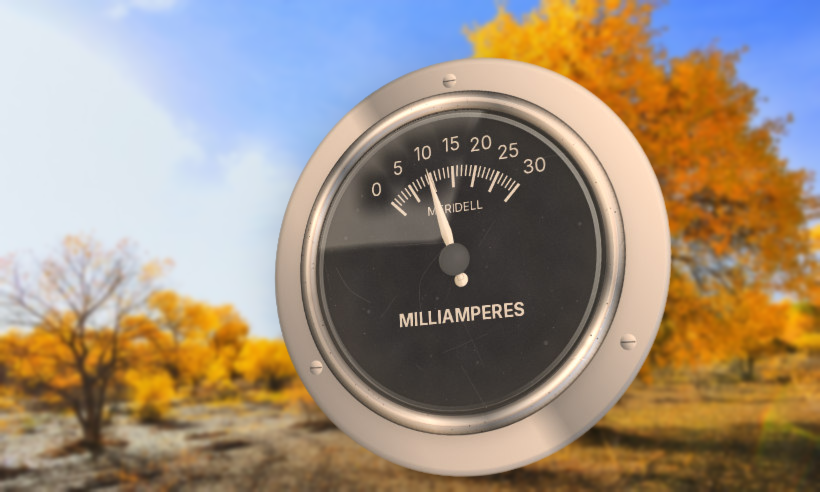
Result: {"value": 10, "unit": "mA"}
